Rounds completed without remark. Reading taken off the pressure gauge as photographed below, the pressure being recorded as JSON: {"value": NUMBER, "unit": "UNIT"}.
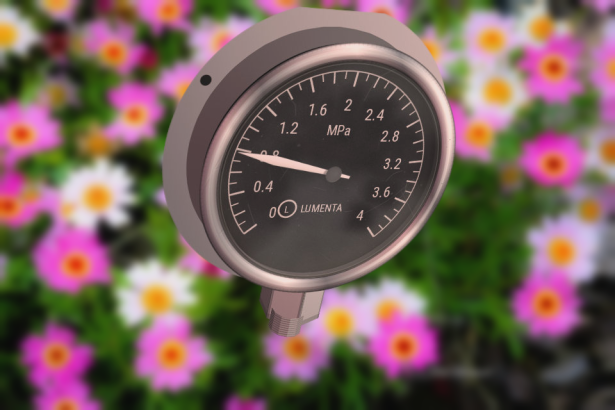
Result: {"value": 0.8, "unit": "MPa"}
